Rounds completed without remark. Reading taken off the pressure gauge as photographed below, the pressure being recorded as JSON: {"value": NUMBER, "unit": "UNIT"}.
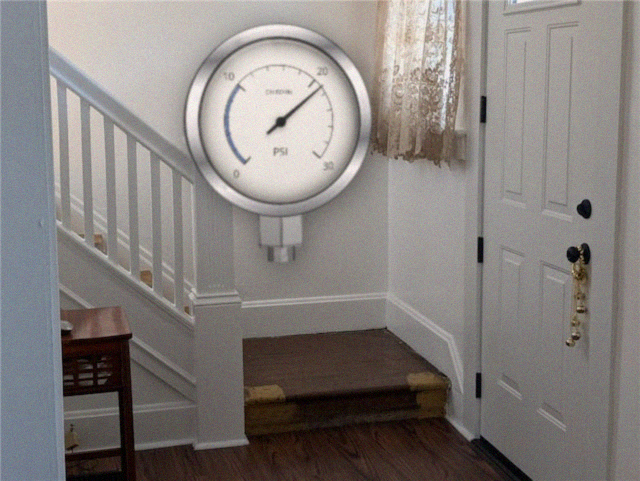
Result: {"value": 21, "unit": "psi"}
